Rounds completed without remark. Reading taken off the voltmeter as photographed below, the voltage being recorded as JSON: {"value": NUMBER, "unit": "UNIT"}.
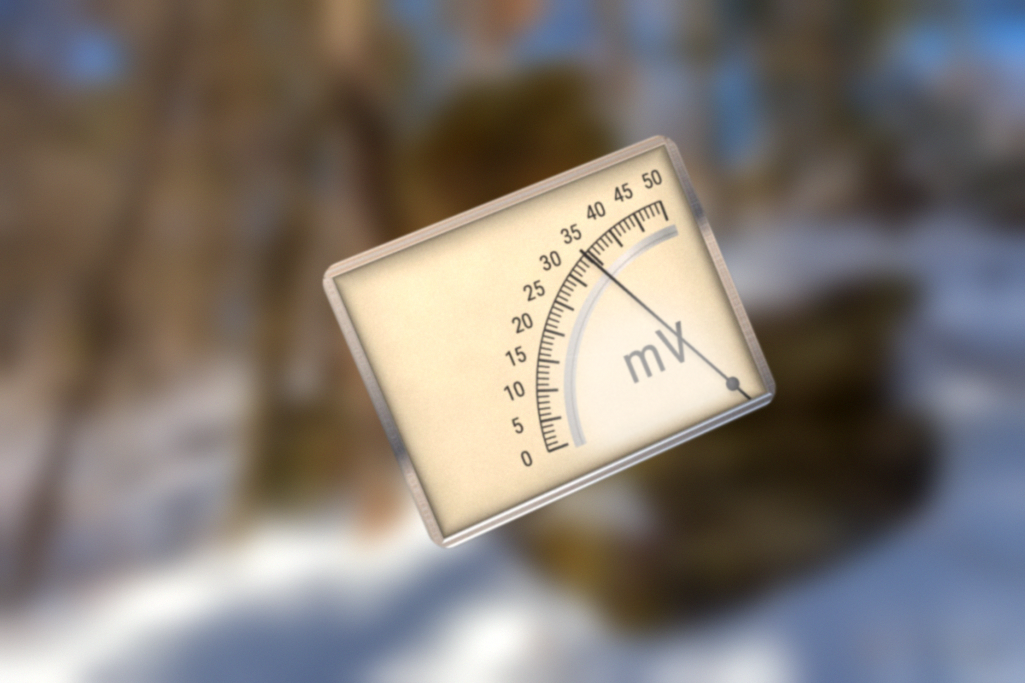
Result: {"value": 34, "unit": "mV"}
